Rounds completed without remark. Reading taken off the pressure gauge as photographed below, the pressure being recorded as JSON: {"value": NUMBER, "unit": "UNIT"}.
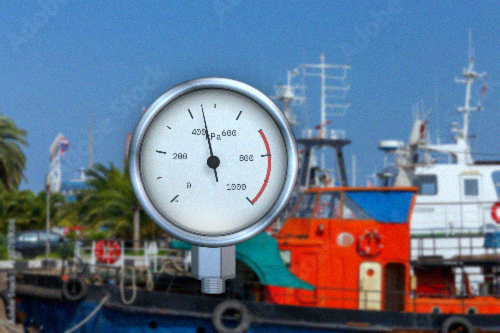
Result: {"value": 450, "unit": "kPa"}
